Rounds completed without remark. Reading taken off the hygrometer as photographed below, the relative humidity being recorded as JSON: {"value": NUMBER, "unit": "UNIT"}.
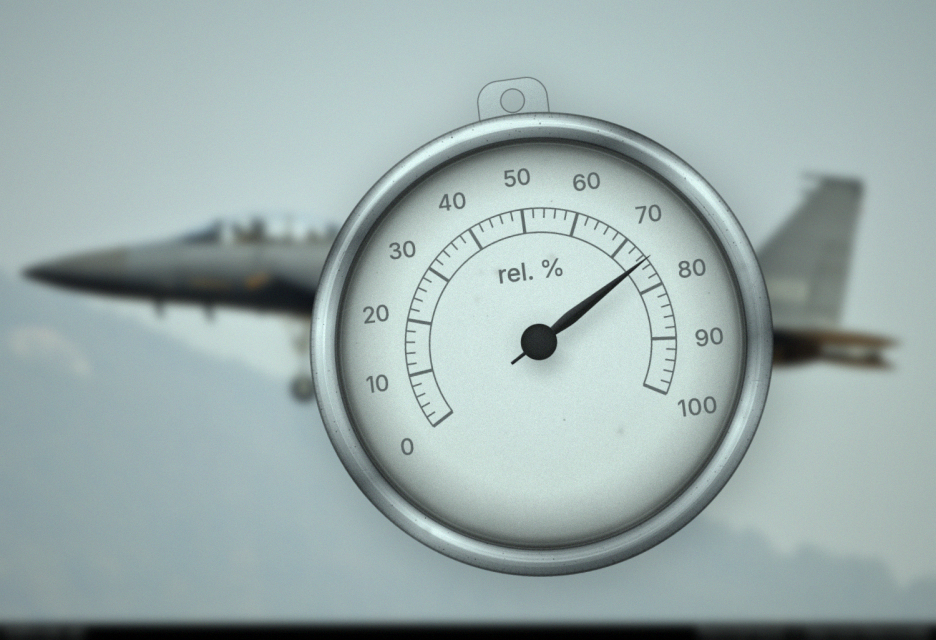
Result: {"value": 75, "unit": "%"}
